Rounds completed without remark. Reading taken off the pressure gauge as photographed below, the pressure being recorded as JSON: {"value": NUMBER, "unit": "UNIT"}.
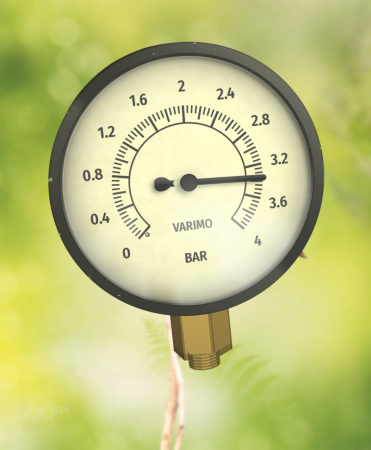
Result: {"value": 3.35, "unit": "bar"}
